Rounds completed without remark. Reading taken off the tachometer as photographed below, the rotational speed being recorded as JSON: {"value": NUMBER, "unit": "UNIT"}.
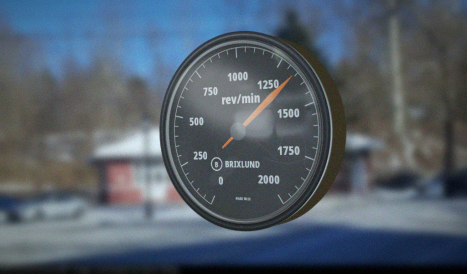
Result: {"value": 1350, "unit": "rpm"}
